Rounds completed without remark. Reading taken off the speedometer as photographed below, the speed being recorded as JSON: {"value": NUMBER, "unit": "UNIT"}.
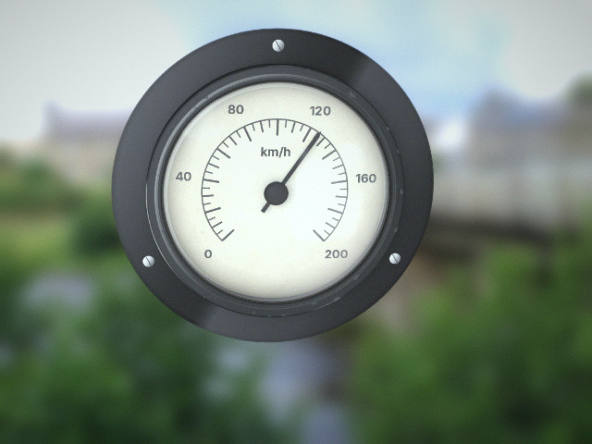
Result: {"value": 125, "unit": "km/h"}
